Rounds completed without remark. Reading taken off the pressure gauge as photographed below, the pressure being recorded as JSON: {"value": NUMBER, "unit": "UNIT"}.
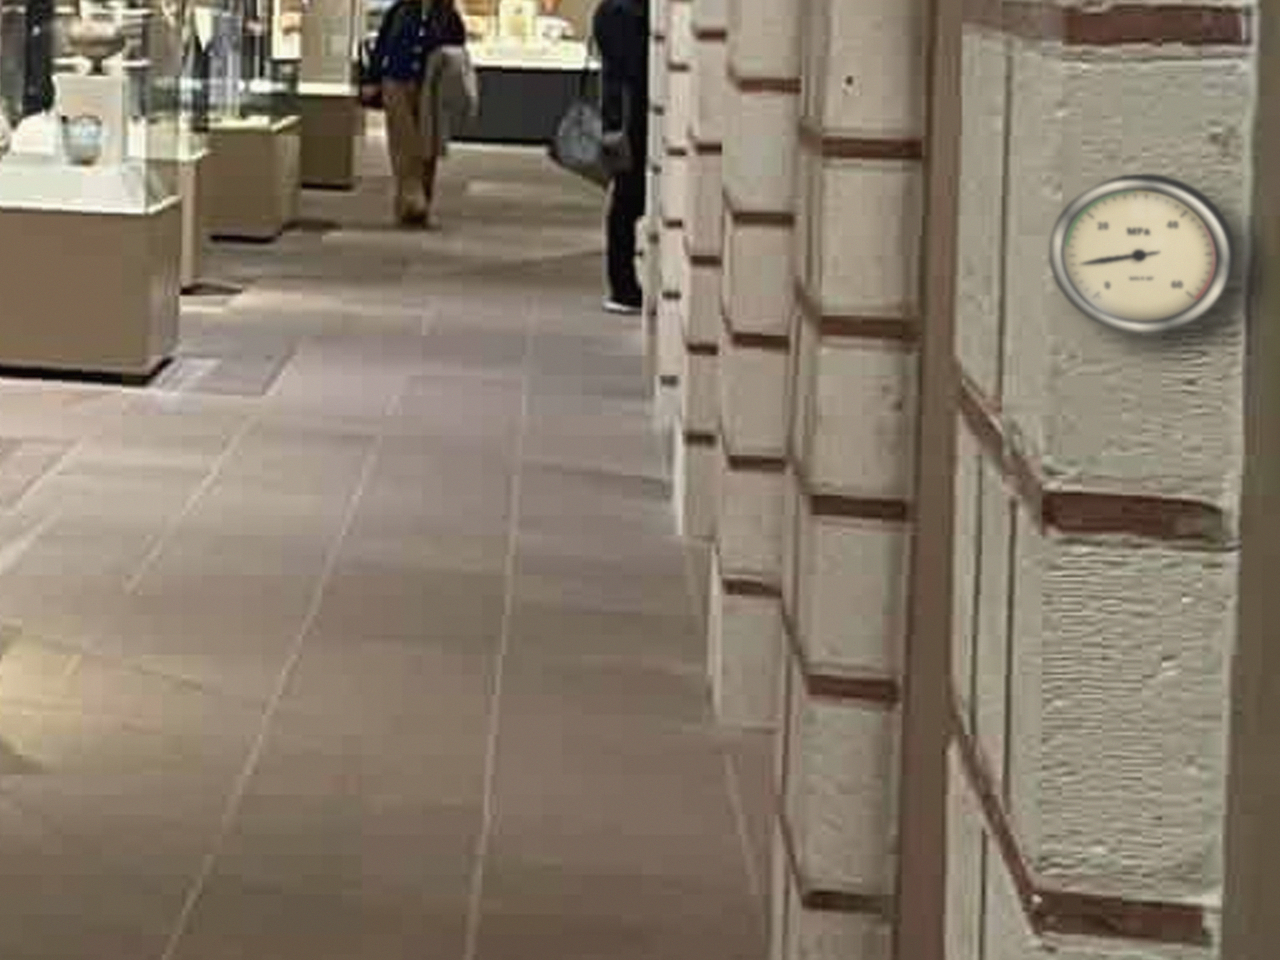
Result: {"value": 8, "unit": "MPa"}
